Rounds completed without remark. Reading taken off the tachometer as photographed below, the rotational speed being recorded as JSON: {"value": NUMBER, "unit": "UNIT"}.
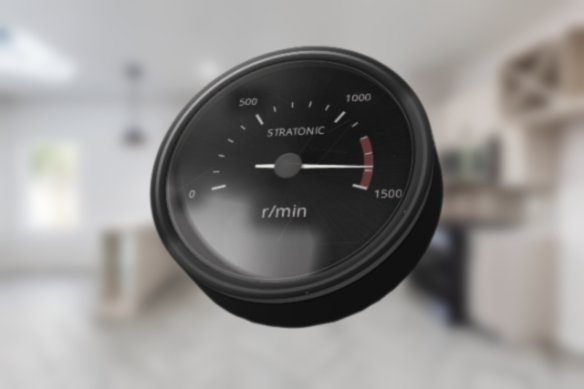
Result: {"value": 1400, "unit": "rpm"}
